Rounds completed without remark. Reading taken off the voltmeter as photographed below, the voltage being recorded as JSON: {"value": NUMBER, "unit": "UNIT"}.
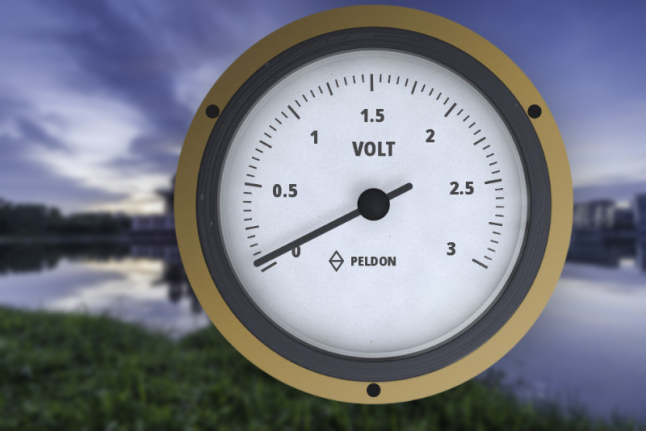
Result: {"value": 0.05, "unit": "V"}
